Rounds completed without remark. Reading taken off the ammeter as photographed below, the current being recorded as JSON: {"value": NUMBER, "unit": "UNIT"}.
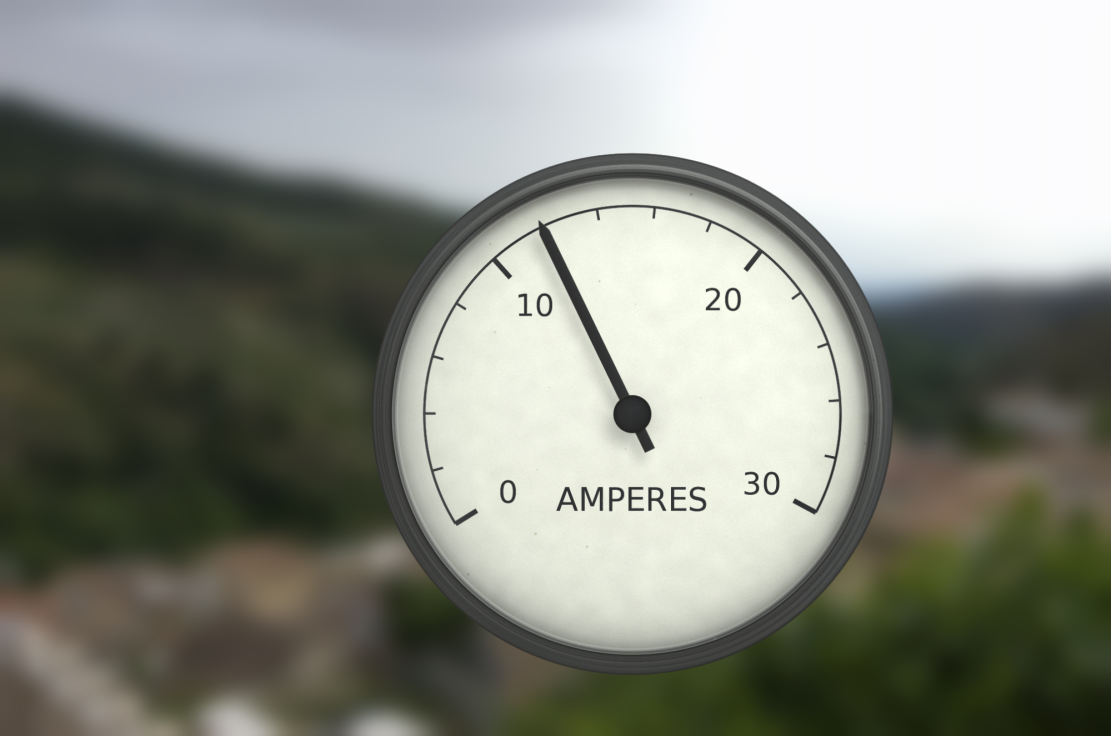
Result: {"value": 12, "unit": "A"}
